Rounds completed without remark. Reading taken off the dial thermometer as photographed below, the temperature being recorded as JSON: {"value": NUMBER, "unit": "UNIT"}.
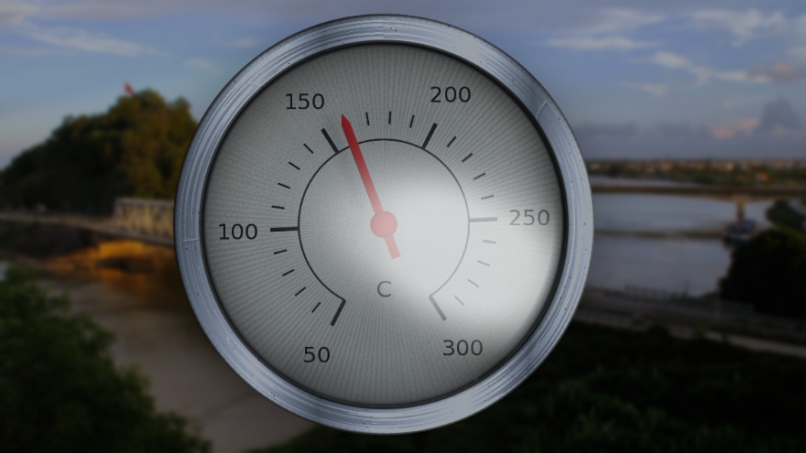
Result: {"value": 160, "unit": "°C"}
